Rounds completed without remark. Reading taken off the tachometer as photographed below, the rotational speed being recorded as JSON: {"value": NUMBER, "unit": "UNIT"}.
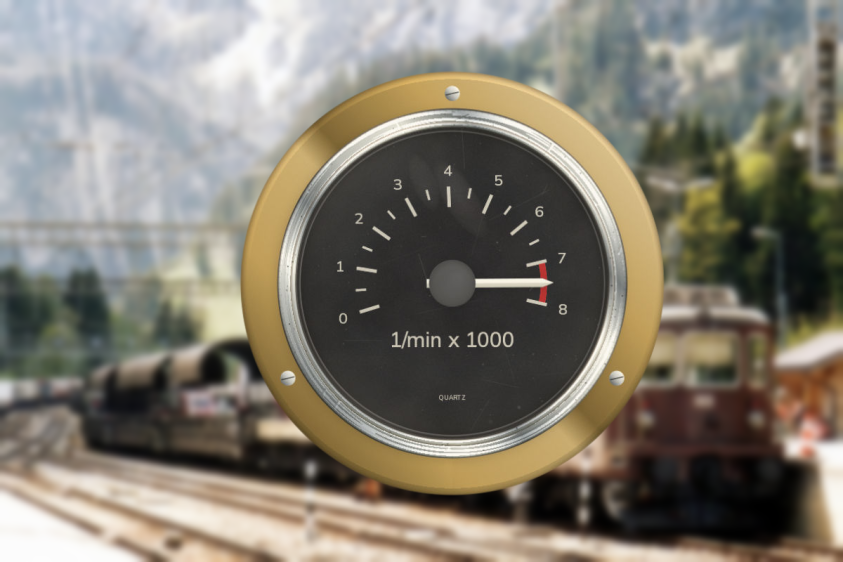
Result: {"value": 7500, "unit": "rpm"}
